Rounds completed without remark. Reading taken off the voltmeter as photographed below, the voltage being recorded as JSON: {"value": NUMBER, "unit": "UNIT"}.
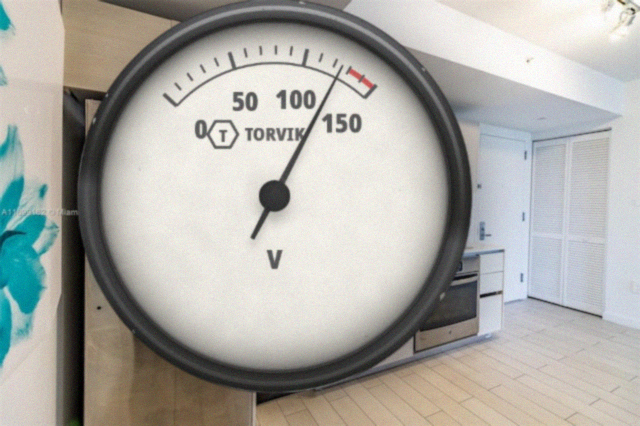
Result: {"value": 125, "unit": "V"}
